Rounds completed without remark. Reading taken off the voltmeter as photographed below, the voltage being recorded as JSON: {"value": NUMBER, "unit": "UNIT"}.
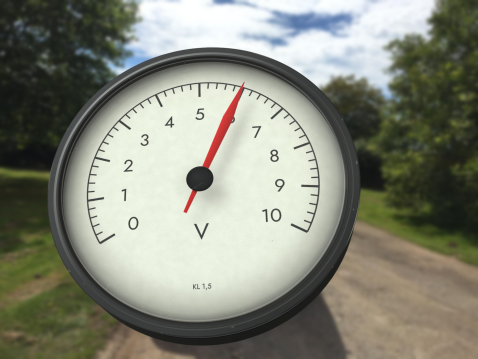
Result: {"value": 6, "unit": "V"}
